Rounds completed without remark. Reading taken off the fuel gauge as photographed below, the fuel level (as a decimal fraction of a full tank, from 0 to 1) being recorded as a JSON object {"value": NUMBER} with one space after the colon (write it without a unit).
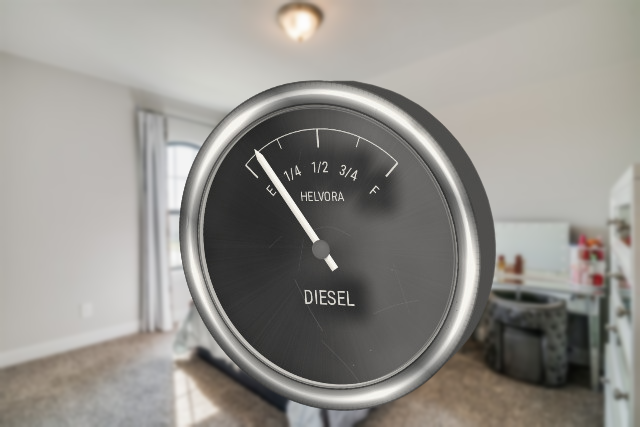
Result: {"value": 0.125}
